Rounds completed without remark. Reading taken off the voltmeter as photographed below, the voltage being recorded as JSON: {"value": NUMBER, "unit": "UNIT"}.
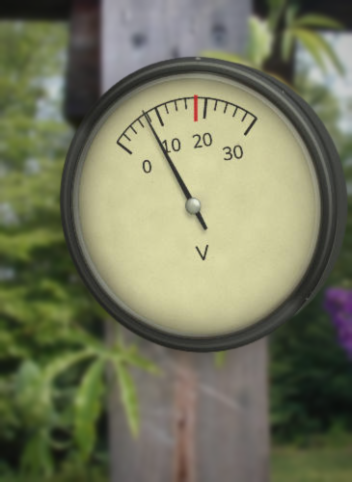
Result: {"value": 8, "unit": "V"}
